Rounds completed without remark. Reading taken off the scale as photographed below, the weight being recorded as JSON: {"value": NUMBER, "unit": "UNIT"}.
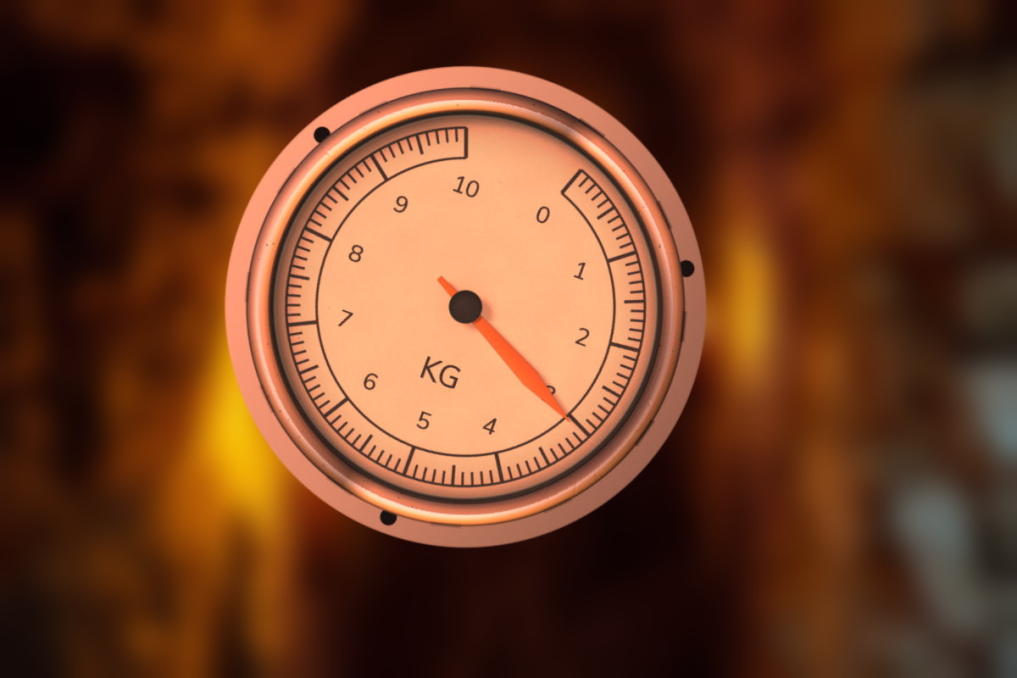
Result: {"value": 3.05, "unit": "kg"}
